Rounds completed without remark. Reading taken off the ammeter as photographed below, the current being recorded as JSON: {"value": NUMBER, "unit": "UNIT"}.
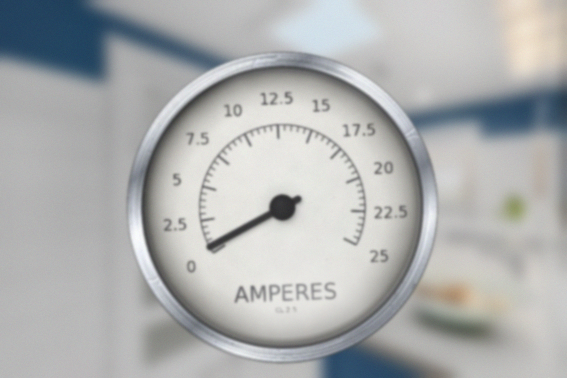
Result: {"value": 0.5, "unit": "A"}
